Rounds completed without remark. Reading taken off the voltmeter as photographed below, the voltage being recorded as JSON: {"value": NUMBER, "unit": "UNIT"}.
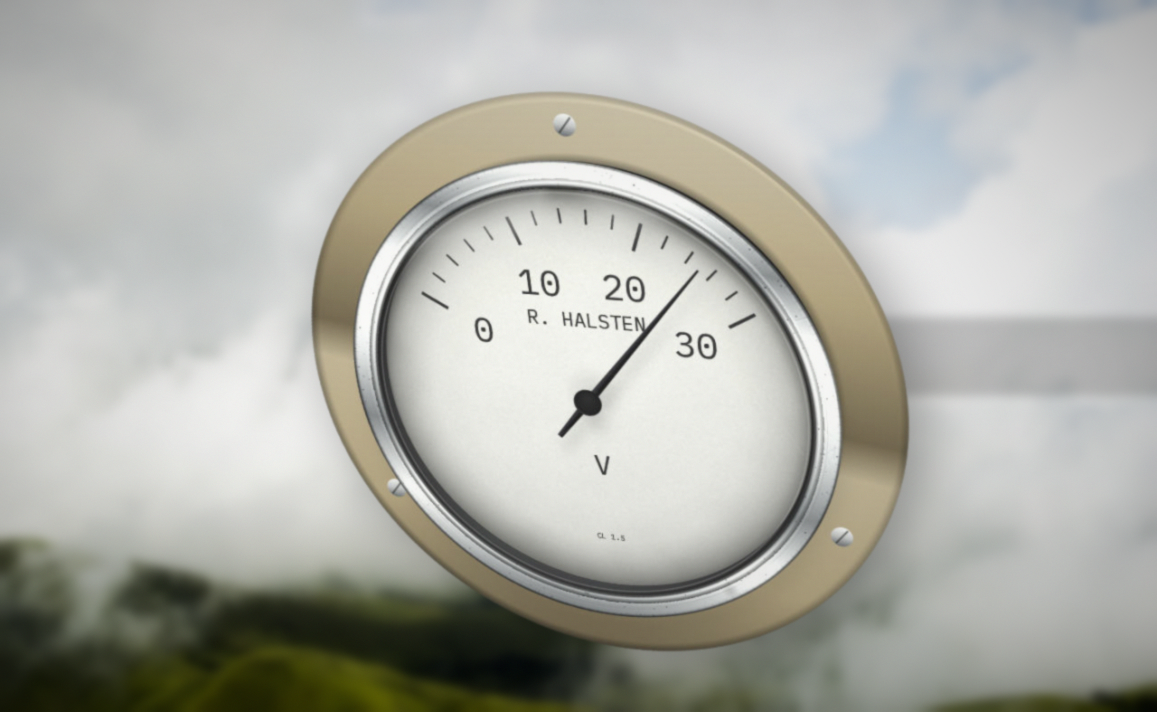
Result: {"value": 25, "unit": "V"}
